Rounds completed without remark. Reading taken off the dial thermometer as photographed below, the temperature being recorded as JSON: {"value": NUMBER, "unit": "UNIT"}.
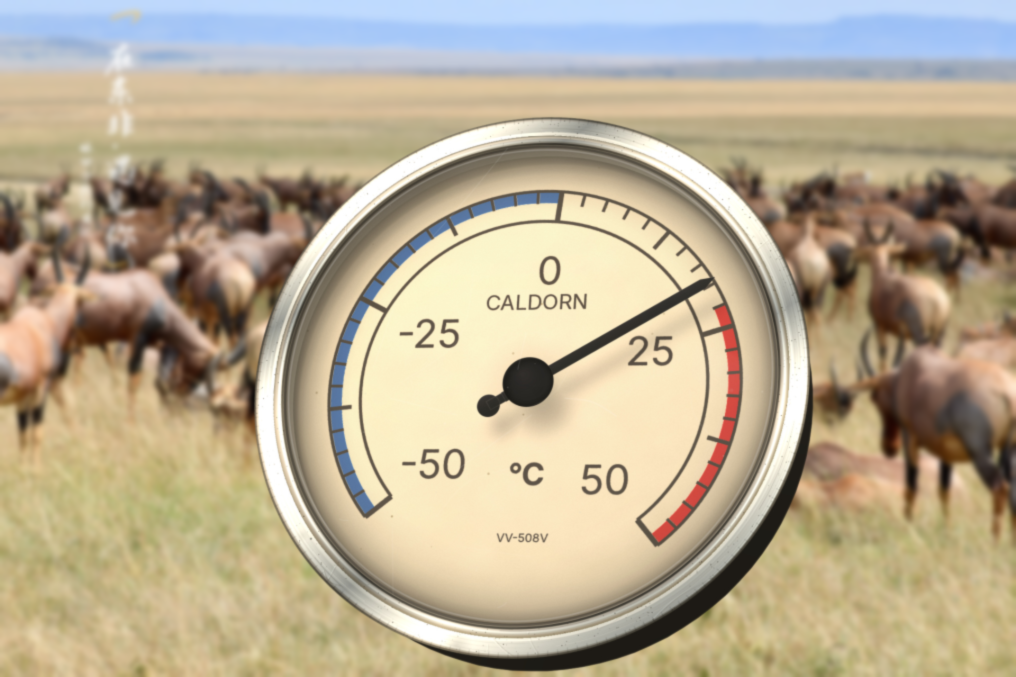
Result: {"value": 20, "unit": "°C"}
